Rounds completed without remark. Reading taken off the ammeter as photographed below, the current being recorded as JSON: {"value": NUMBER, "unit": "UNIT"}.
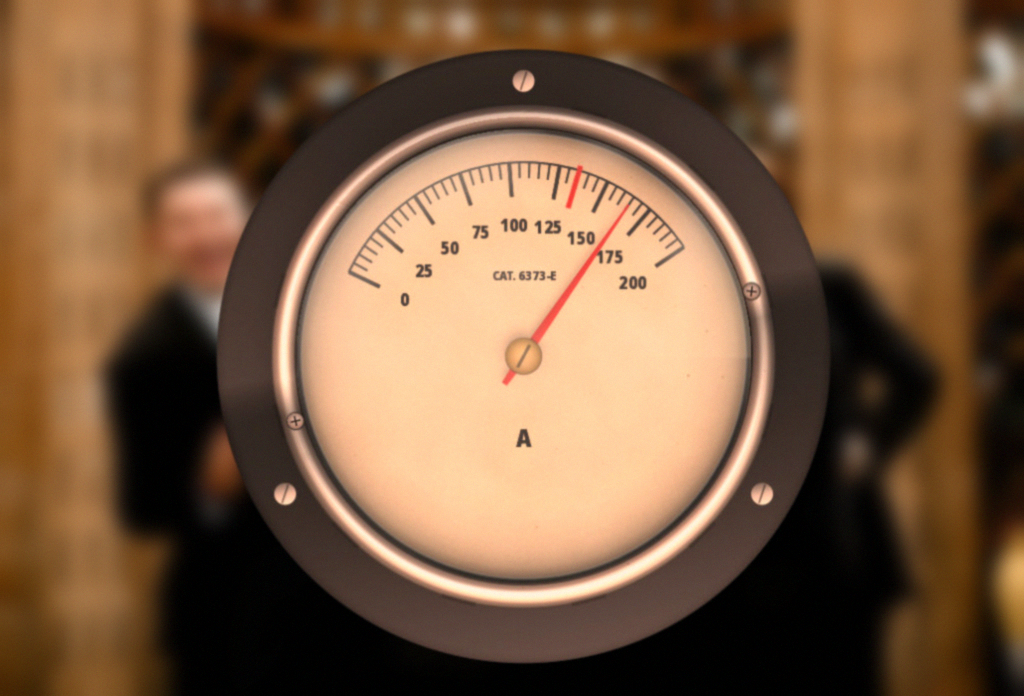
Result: {"value": 165, "unit": "A"}
